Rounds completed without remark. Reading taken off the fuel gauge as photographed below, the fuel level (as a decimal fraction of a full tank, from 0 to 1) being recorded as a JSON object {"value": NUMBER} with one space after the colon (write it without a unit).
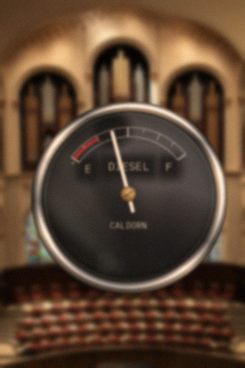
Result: {"value": 0.375}
